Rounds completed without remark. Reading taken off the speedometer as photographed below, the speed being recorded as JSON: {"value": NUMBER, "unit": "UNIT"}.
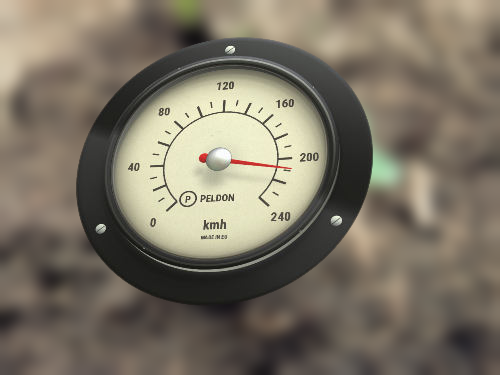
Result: {"value": 210, "unit": "km/h"}
